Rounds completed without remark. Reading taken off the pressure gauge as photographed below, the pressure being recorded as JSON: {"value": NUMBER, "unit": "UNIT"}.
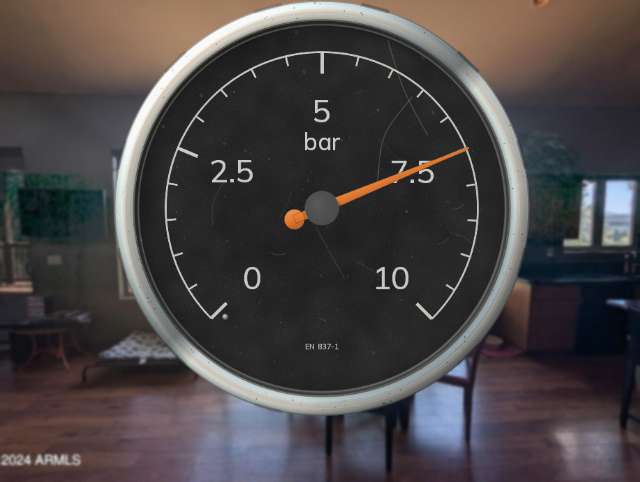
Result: {"value": 7.5, "unit": "bar"}
